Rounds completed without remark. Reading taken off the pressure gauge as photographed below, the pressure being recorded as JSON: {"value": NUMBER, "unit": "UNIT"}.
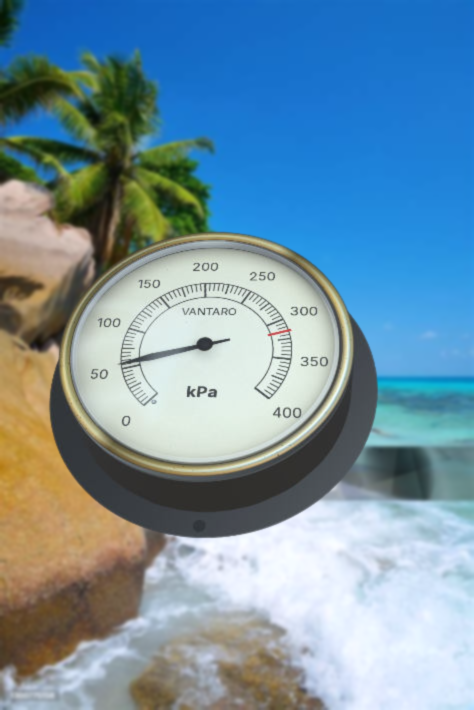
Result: {"value": 50, "unit": "kPa"}
